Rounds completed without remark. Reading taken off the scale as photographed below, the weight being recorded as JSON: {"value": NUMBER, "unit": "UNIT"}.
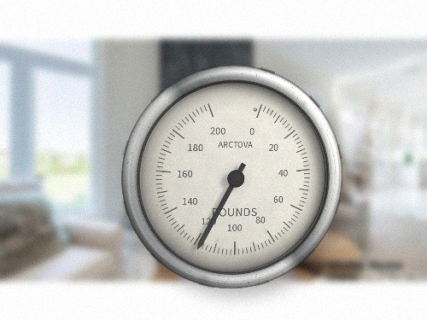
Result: {"value": 118, "unit": "lb"}
